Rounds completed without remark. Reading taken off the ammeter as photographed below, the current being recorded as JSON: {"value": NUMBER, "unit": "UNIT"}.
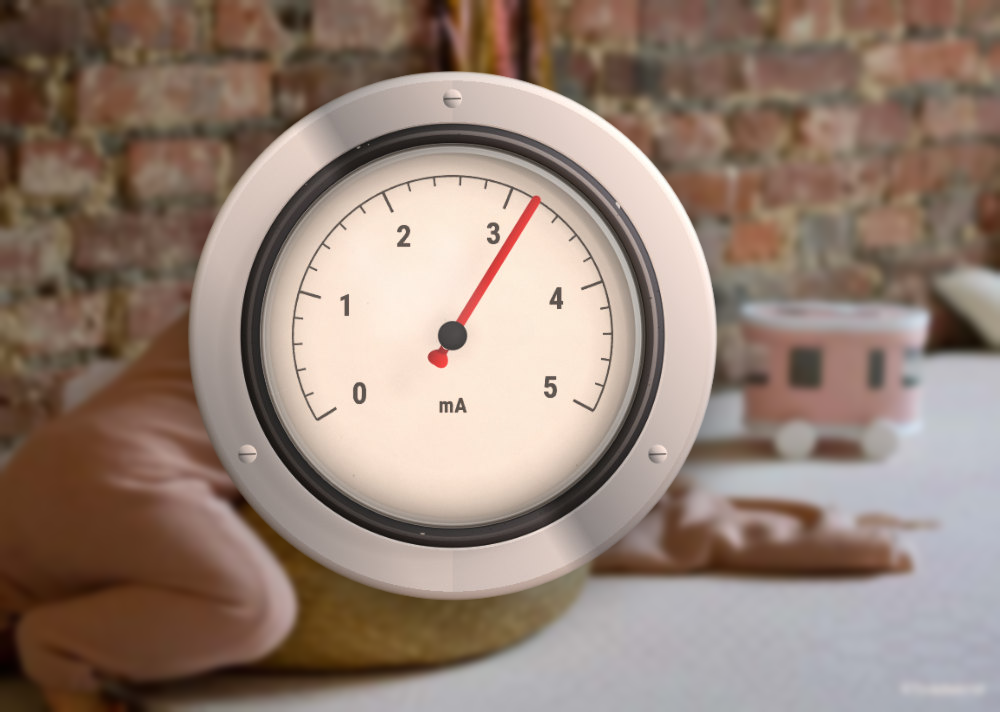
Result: {"value": 3.2, "unit": "mA"}
